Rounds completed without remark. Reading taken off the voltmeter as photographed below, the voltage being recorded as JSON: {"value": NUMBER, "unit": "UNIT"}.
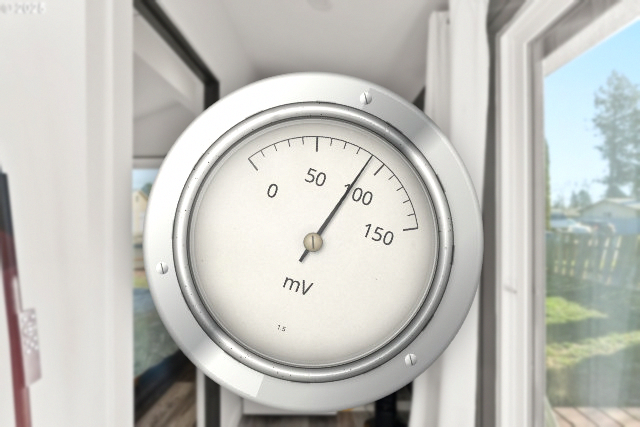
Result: {"value": 90, "unit": "mV"}
